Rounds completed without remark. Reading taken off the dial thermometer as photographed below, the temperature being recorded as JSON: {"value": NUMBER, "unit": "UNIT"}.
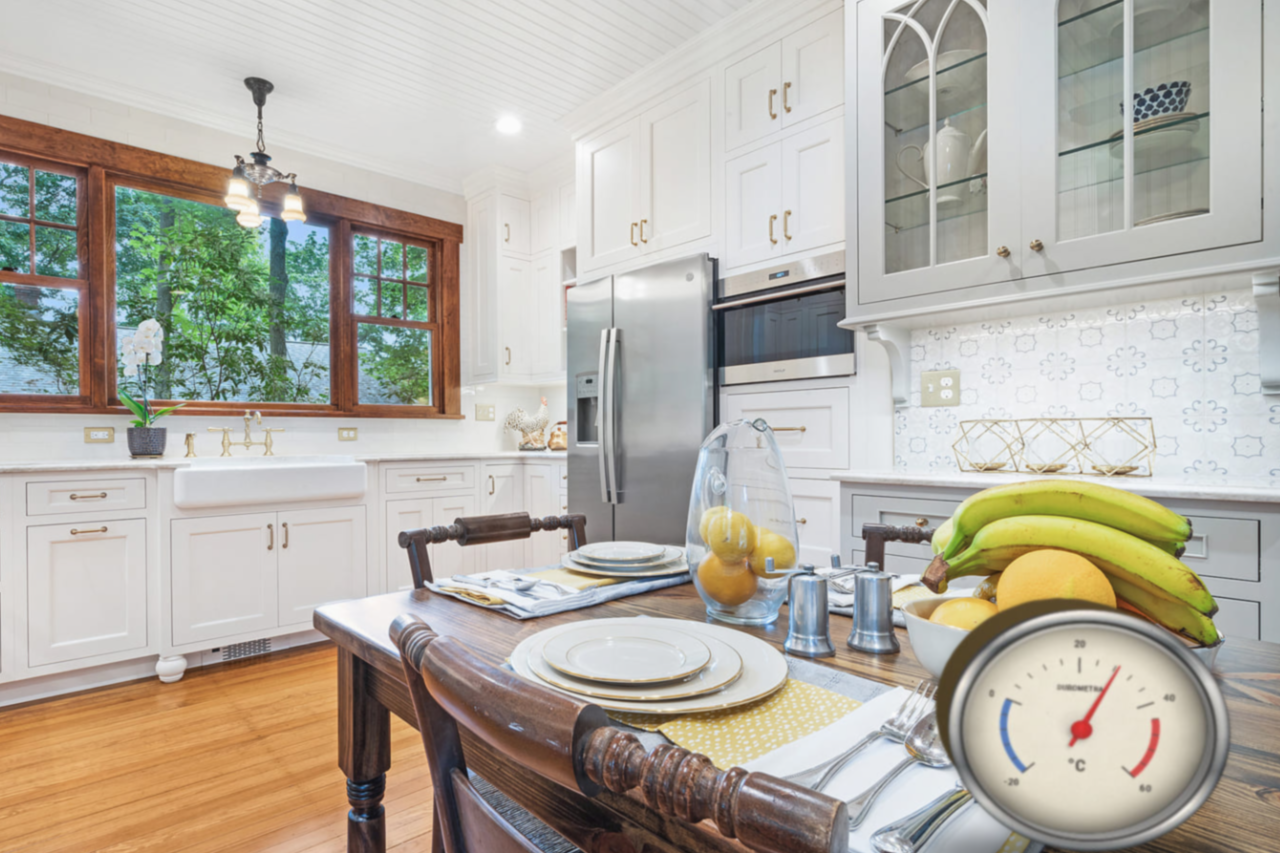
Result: {"value": 28, "unit": "°C"}
